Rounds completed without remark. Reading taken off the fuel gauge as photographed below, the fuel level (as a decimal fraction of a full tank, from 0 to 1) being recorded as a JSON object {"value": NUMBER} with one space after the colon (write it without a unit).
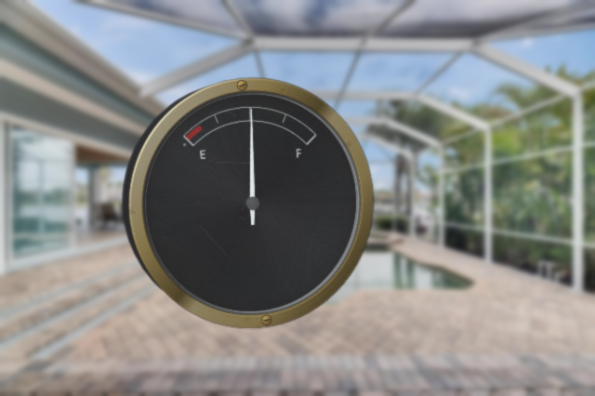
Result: {"value": 0.5}
